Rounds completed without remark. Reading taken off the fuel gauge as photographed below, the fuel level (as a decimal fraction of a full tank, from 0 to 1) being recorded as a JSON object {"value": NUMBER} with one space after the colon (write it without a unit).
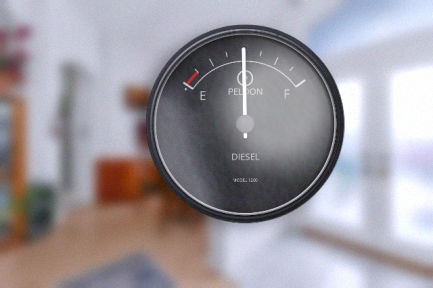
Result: {"value": 0.5}
